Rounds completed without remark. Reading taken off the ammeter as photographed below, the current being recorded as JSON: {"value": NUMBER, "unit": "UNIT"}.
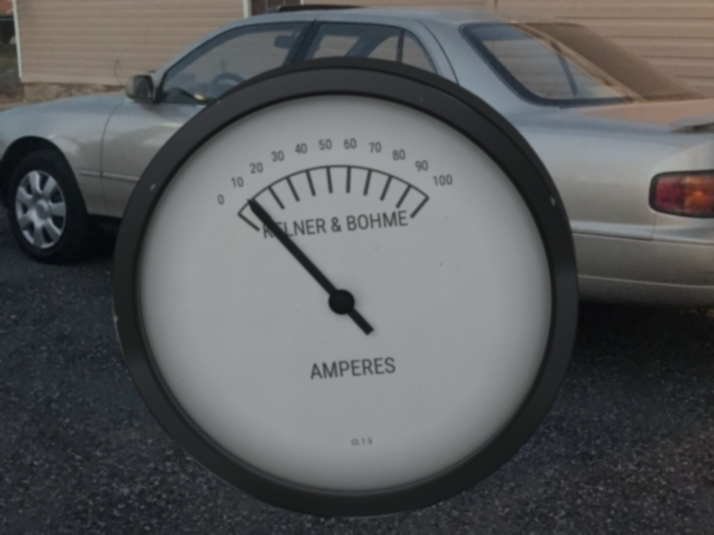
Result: {"value": 10, "unit": "A"}
